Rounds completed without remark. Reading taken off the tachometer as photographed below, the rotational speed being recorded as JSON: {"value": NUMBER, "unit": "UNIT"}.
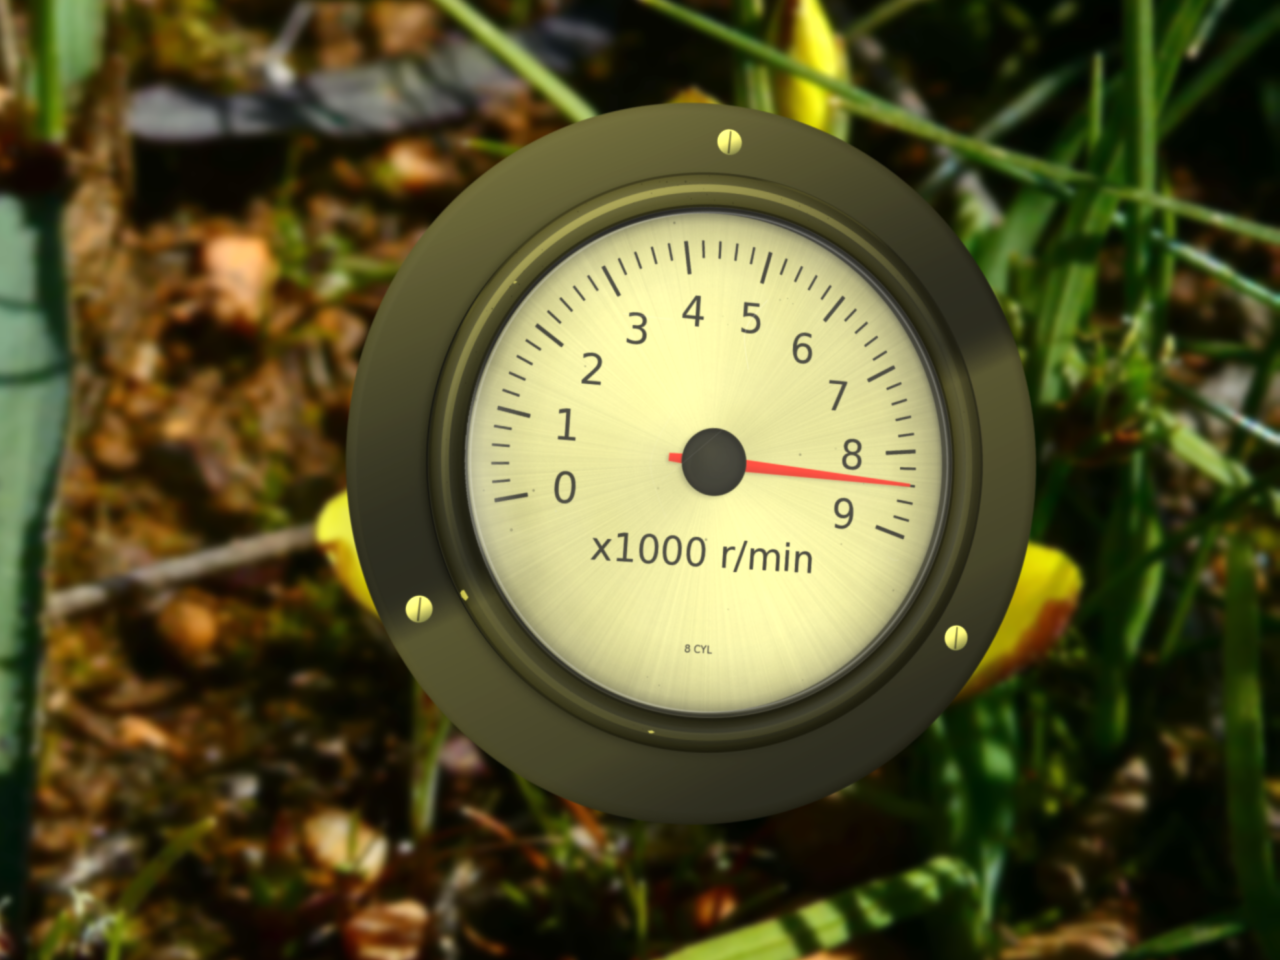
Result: {"value": 8400, "unit": "rpm"}
